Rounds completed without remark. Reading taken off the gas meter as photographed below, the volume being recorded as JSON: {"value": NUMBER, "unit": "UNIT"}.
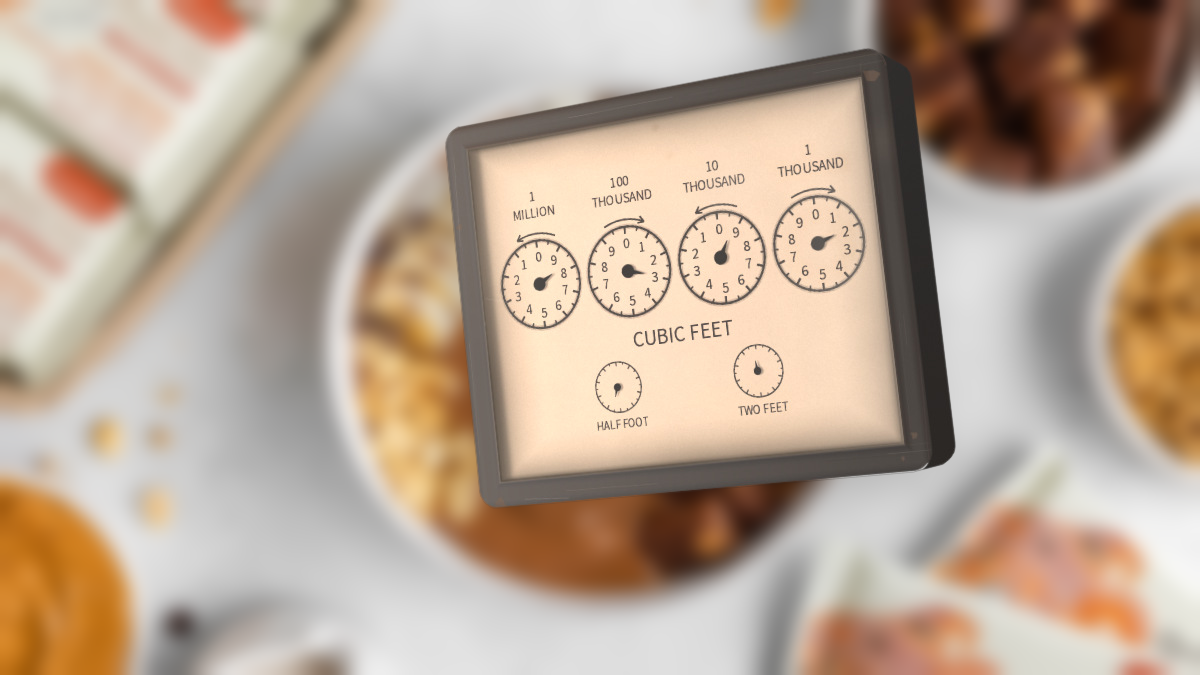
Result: {"value": 829200, "unit": "ft³"}
